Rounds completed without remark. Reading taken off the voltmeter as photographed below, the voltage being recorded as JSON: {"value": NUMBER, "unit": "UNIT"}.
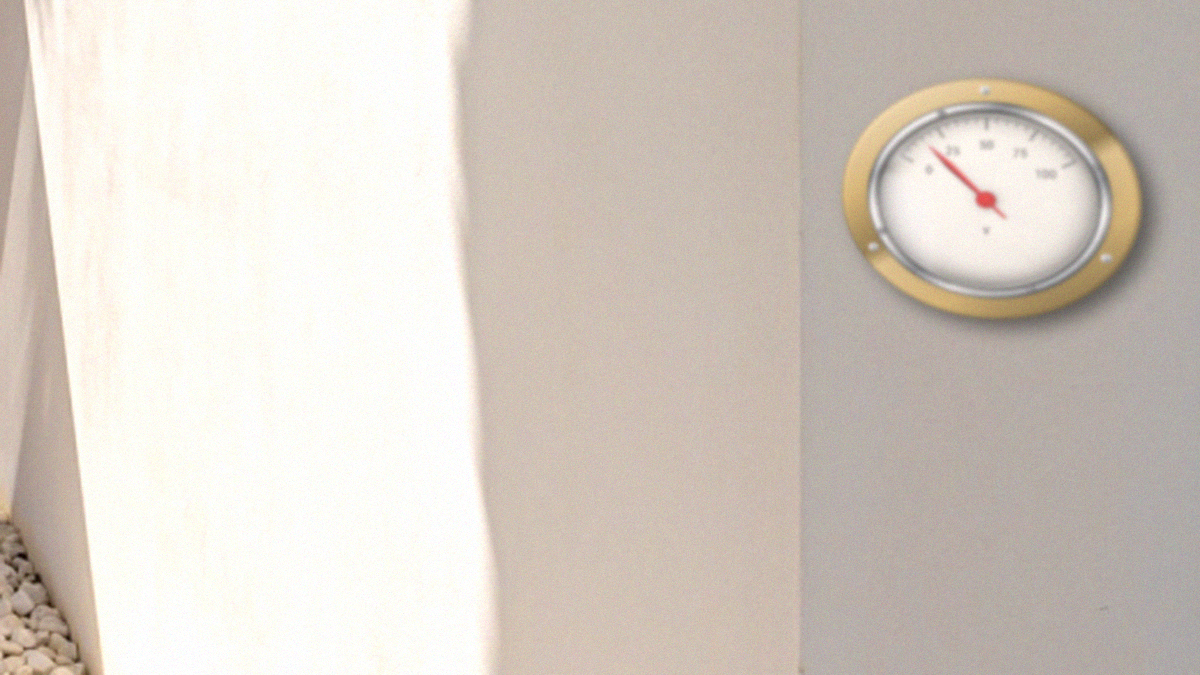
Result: {"value": 15, "unit": "V"}
